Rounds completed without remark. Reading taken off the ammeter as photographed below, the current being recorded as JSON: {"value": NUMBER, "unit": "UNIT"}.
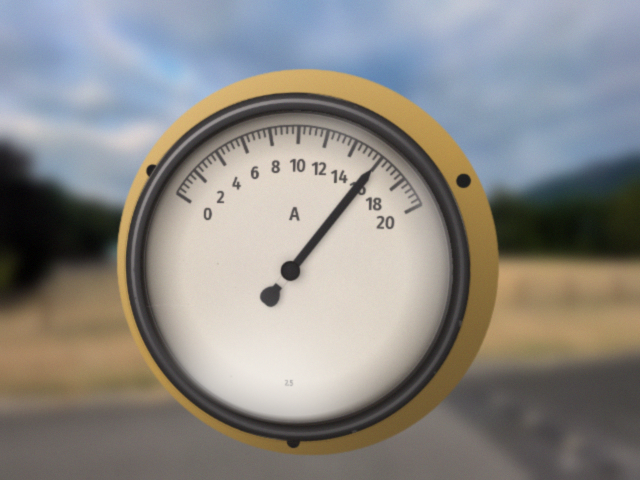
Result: {"value": 16, "unit": "A"}
